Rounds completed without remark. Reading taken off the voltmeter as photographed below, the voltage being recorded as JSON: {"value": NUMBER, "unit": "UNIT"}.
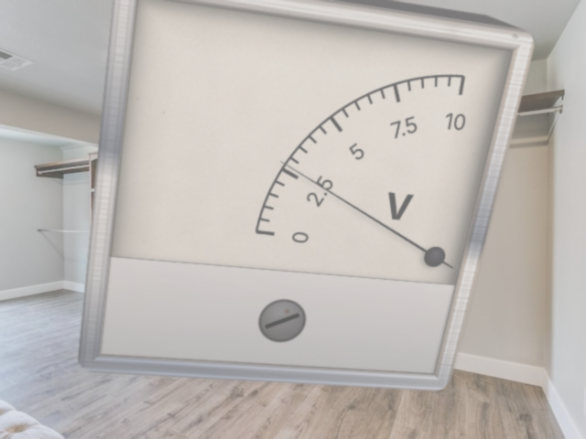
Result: {"value": 2.75, "unit": "V"}
